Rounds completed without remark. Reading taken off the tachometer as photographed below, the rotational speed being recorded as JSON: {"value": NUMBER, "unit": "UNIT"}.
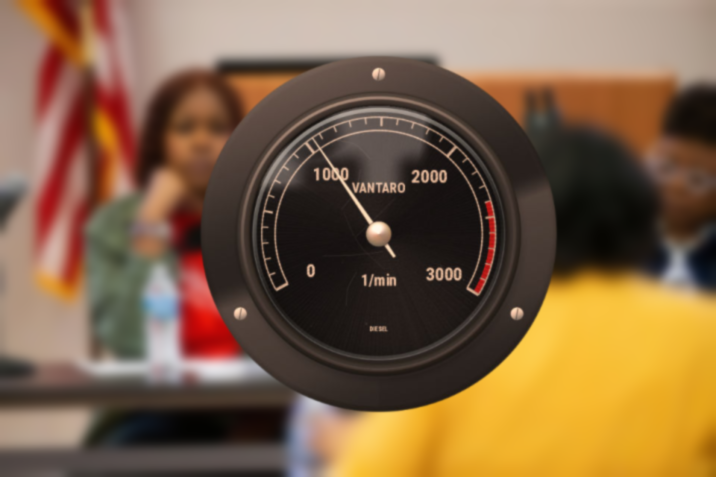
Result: {"value": 1050, "unit": "rpm"}
